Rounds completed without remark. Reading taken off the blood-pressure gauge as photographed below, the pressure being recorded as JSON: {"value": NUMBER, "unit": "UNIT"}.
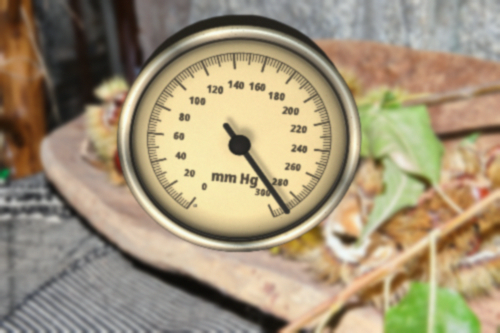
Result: {"value": 290, "unit": "mmHg"}
